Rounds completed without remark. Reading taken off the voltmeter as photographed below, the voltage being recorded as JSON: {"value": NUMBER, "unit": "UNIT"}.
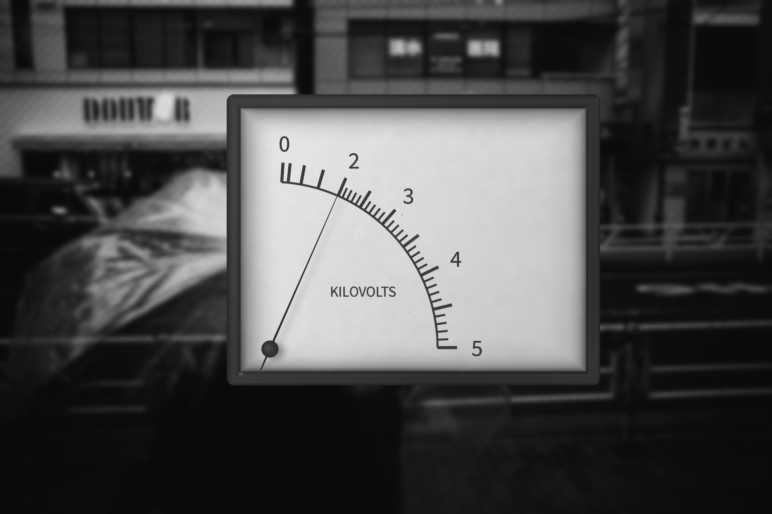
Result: {"value": 2, "unit": "kV"}
